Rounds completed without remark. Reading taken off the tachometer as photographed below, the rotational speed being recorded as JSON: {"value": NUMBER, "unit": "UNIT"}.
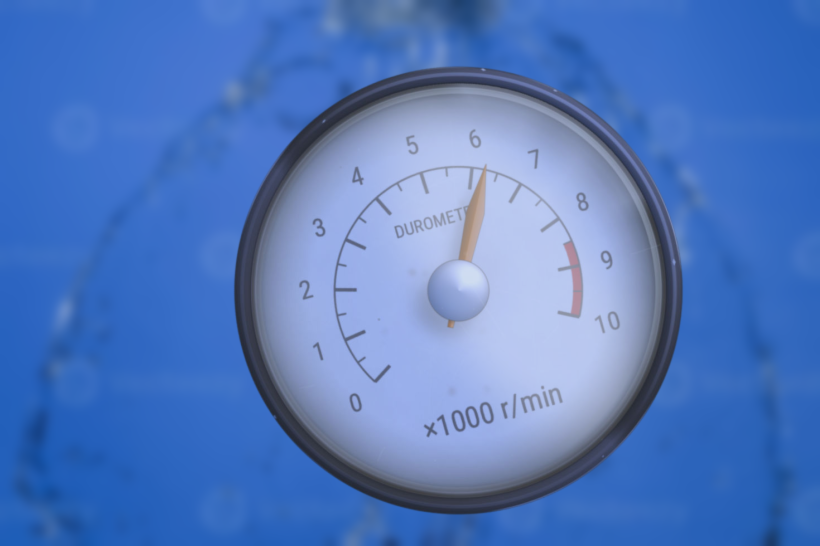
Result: {"value": 6250, "unit": "rpm"}
